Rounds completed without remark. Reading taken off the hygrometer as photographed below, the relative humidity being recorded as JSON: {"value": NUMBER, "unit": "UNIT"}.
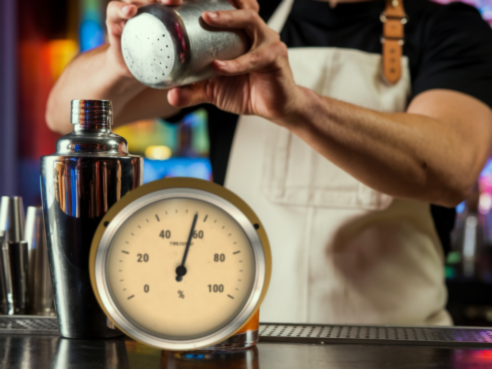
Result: {"value": 56, "unit": "%"}
